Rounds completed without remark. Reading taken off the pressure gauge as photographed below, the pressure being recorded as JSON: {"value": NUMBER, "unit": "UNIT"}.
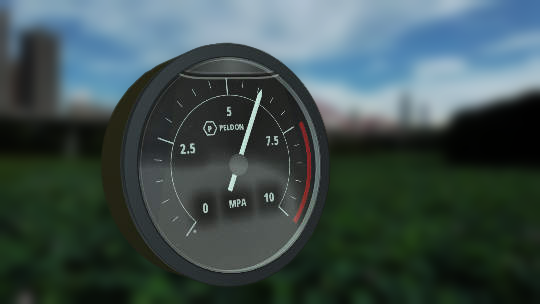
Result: {"value": 6, "unit": "MPa"}
